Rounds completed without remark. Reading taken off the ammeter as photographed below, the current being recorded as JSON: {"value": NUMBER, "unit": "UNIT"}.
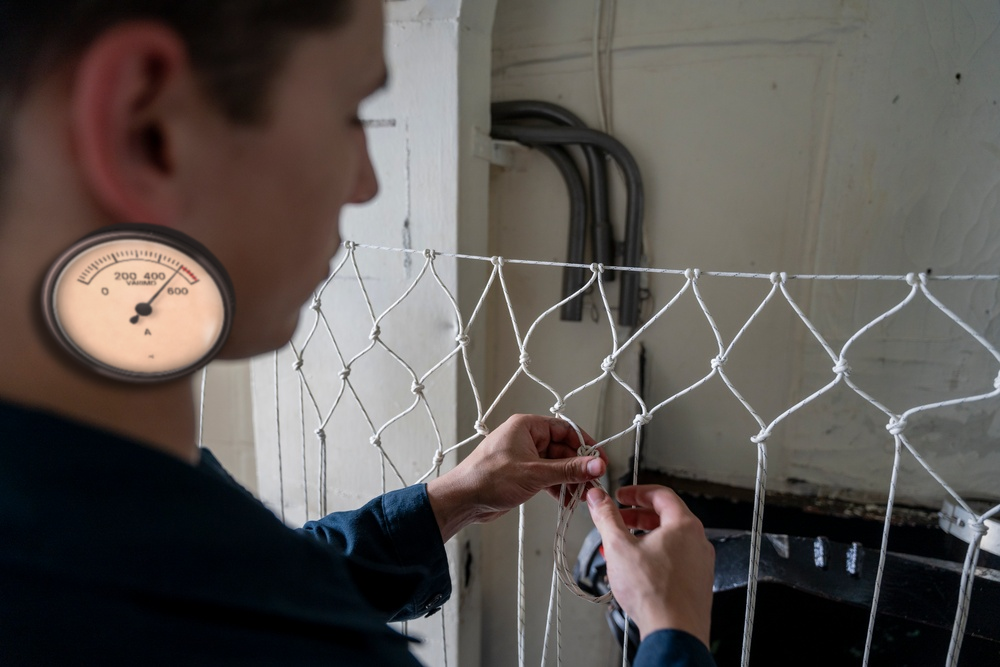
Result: {"value": 500, "unit": "A"}
